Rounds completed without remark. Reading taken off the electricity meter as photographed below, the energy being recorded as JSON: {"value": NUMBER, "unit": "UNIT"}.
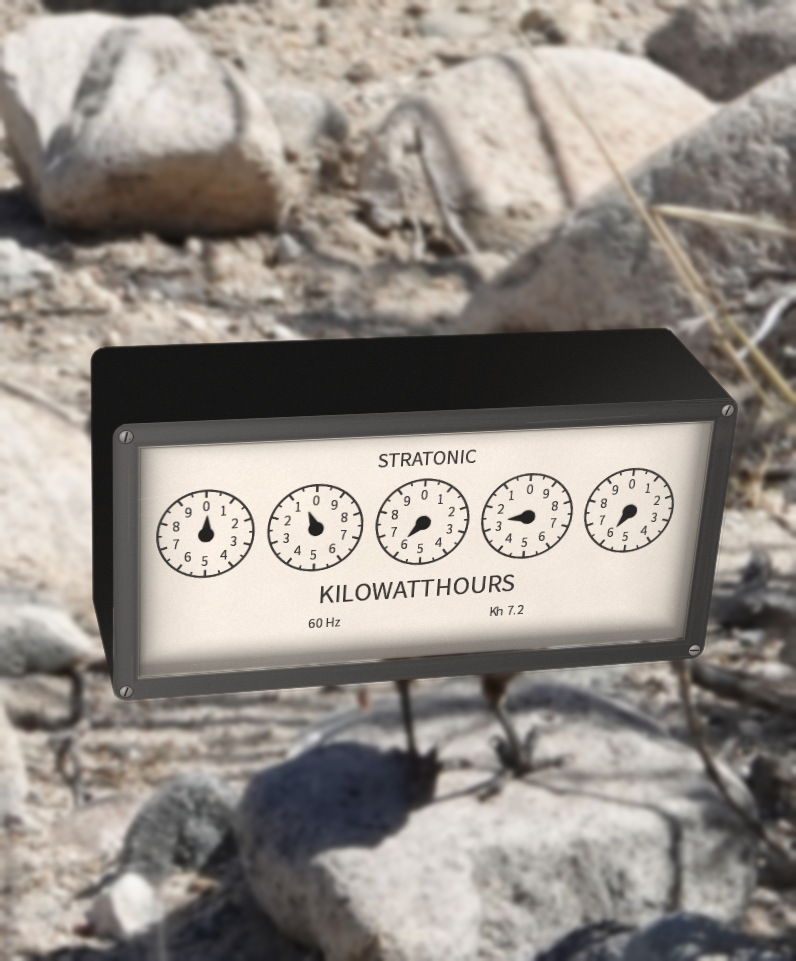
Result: {"value": 626, "unit": "kWh"}
